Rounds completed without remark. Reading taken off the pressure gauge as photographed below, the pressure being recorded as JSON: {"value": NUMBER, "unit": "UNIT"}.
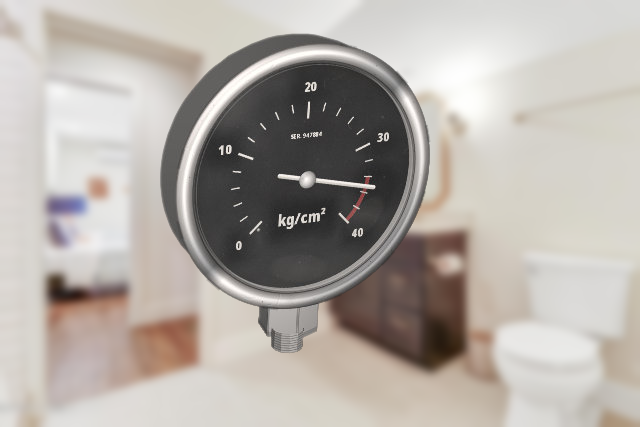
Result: {"value": 35, "unit": "kg/cm²"}
